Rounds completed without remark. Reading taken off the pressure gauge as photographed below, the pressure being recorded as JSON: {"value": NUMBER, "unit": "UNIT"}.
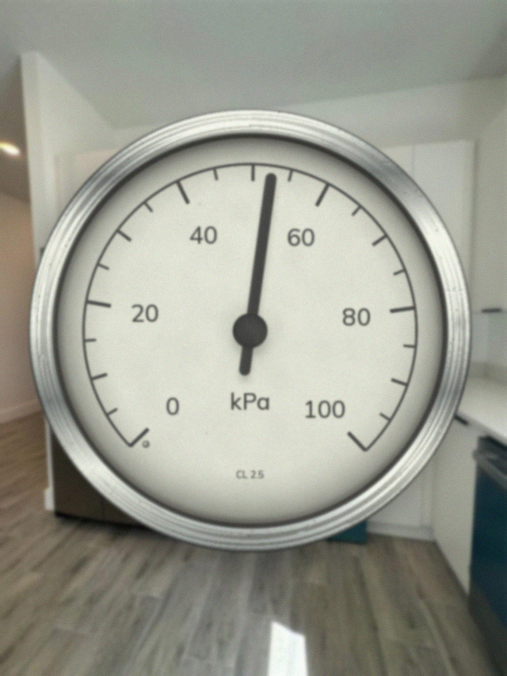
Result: {"value": 52.5, "unit": "kPa"}
